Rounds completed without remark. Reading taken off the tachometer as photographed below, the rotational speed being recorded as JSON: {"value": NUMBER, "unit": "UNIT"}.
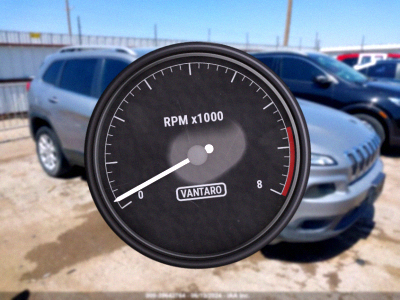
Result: {"value": 200, "unit": "rpm"}
